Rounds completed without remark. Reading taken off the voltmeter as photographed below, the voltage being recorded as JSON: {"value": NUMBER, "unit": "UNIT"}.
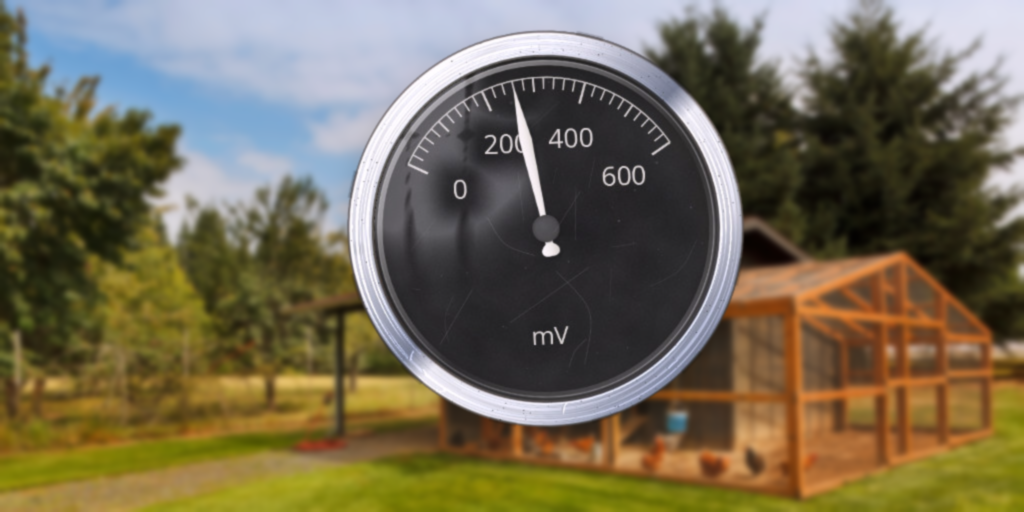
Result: {"value": 260, "unit": "mV"}
